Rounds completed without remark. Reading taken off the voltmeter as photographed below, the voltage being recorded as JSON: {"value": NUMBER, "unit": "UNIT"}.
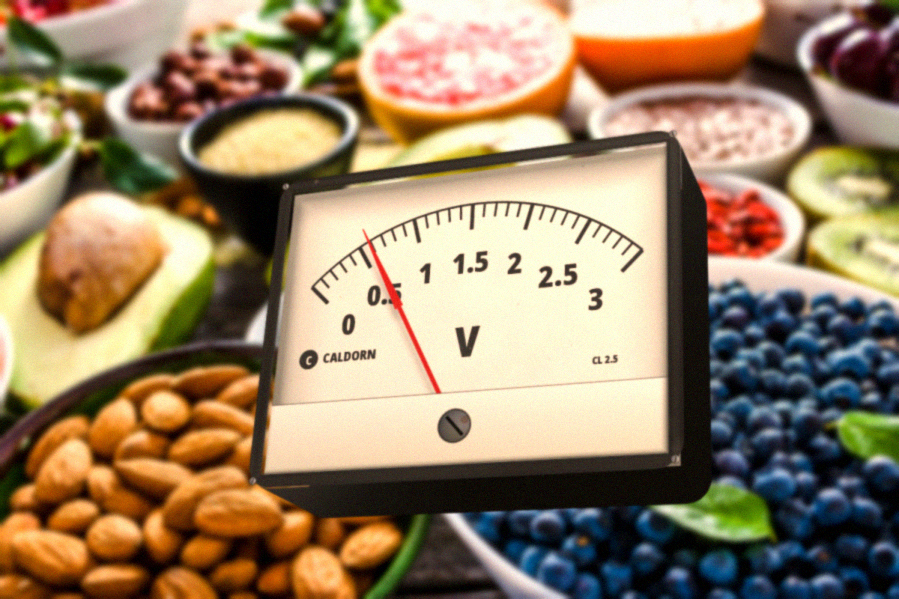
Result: {"value": 0.6, "unit": "V"}
